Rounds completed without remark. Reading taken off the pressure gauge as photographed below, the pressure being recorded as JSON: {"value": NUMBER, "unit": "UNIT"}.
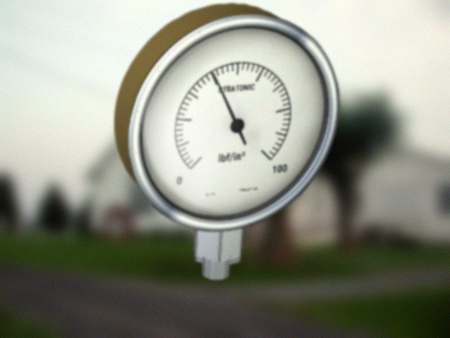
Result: {"value": 40, "unit": "psi"}
